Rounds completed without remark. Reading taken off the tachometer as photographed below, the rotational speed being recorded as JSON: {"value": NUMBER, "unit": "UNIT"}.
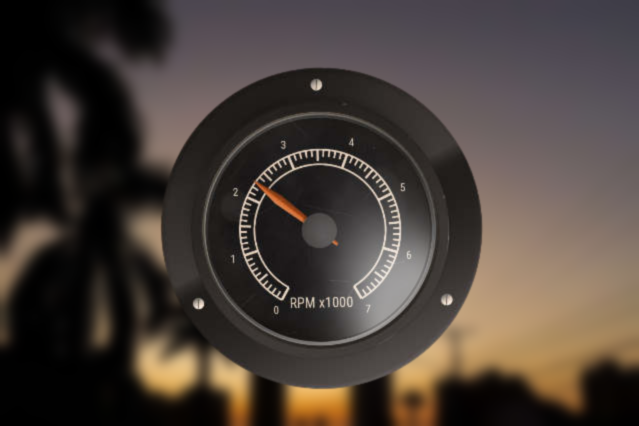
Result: {"value": 2300, "unit": "rpm"}
